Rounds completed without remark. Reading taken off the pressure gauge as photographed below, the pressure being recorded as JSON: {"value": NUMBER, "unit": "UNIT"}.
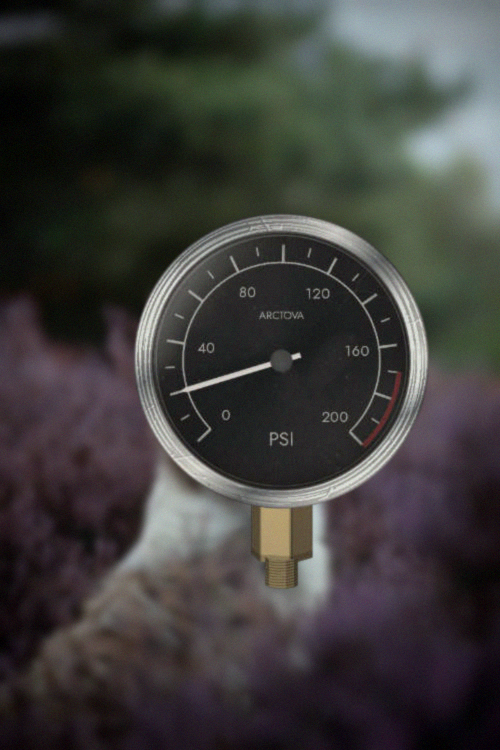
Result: {"value": 20, "unit": "psi"}
